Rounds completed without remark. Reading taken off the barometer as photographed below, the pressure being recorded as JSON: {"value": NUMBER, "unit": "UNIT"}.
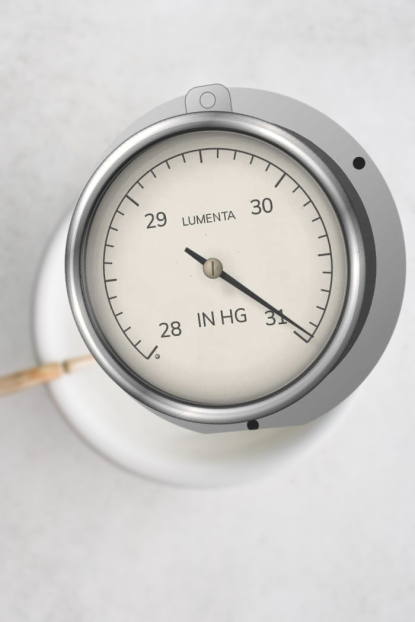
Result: {"value": 30.95, "unit": "inHg"}
